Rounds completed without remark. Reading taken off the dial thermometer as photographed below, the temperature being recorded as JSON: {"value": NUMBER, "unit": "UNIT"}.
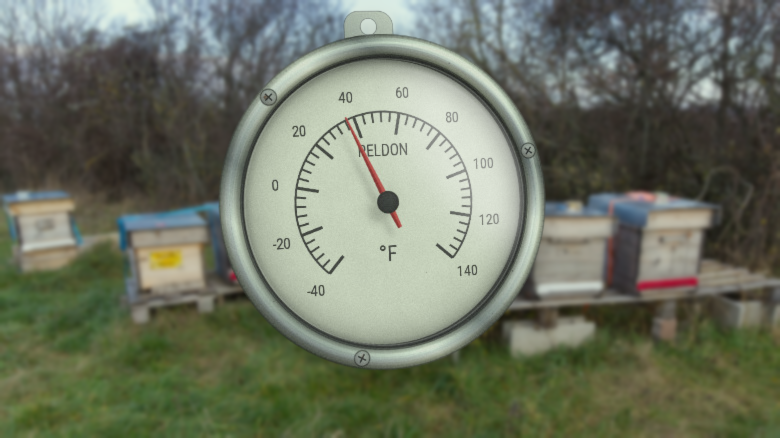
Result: {"value": 36, "unit": "°F"}
